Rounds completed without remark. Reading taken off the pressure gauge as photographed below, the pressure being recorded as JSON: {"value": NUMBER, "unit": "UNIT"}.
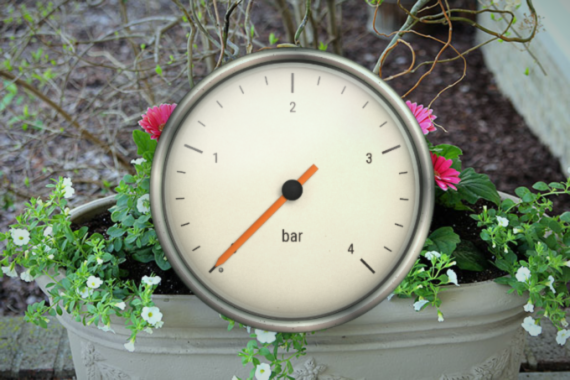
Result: {"value": 0, "unit": "bar"}
